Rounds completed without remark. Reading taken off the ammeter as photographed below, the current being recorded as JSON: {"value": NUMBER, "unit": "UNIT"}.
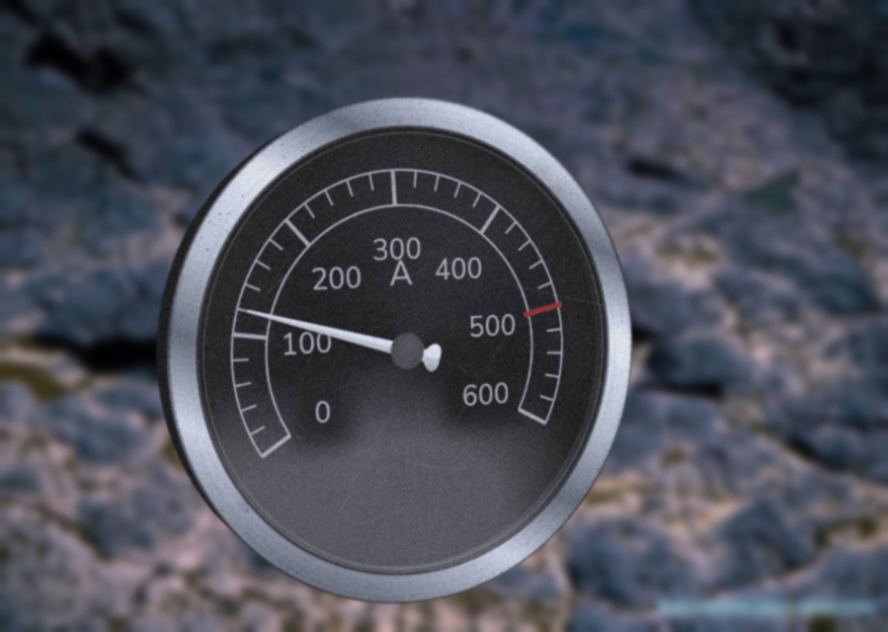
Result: {"value": 120, "unit": "A"}
